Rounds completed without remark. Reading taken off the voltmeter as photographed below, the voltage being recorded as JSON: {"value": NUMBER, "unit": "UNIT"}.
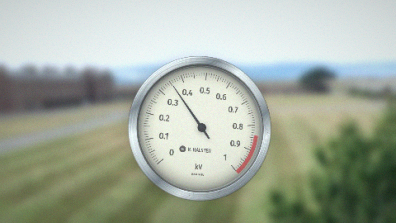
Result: {"value": 0.35, "unit": "kV"}
